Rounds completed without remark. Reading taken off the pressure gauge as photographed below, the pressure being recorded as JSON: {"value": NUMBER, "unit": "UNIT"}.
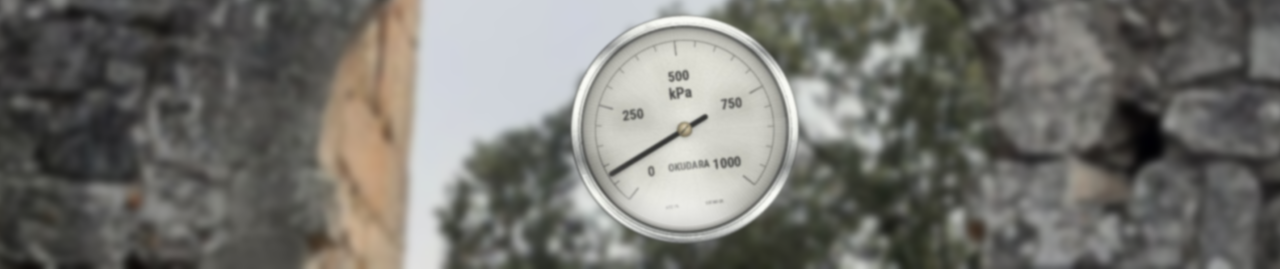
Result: {"value": 75, "unit": "kPa"}
